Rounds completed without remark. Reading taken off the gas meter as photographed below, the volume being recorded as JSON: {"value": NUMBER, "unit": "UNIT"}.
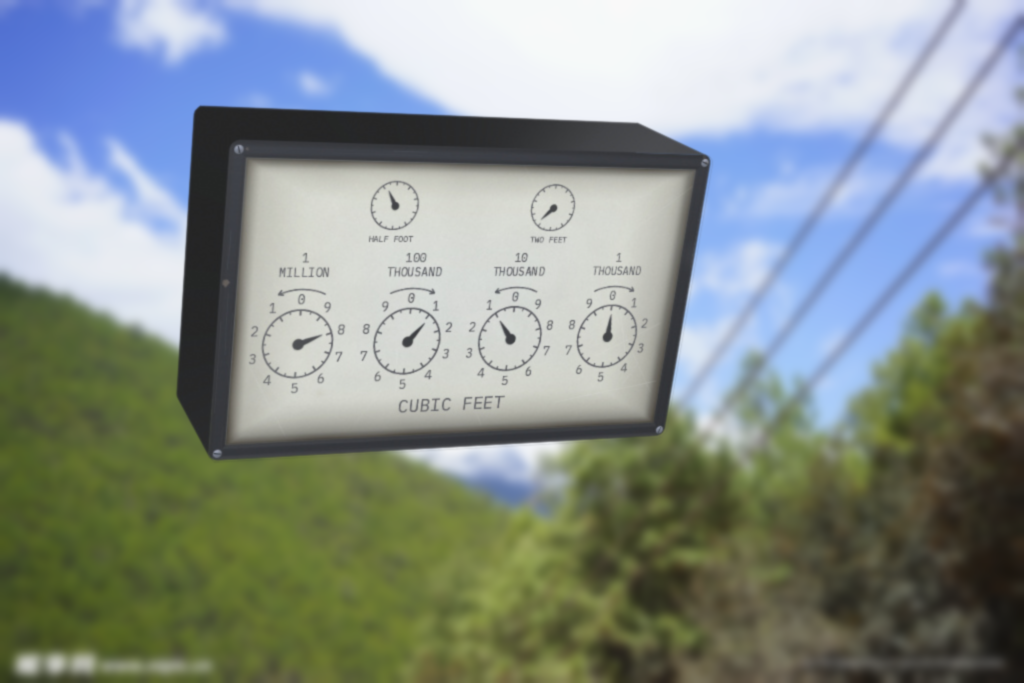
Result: {"value": 811000, "unit": "ft³"}
